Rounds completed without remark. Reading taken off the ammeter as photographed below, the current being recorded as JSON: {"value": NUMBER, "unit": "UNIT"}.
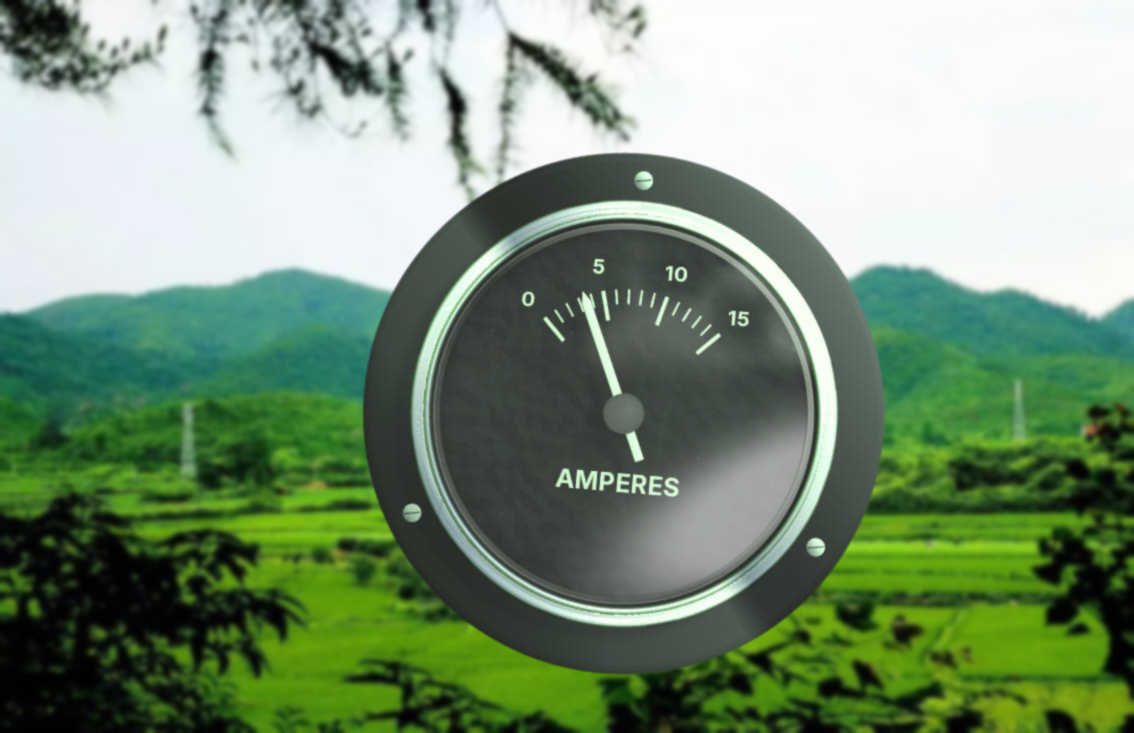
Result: {"value": 3.5, "unit": "A"}
